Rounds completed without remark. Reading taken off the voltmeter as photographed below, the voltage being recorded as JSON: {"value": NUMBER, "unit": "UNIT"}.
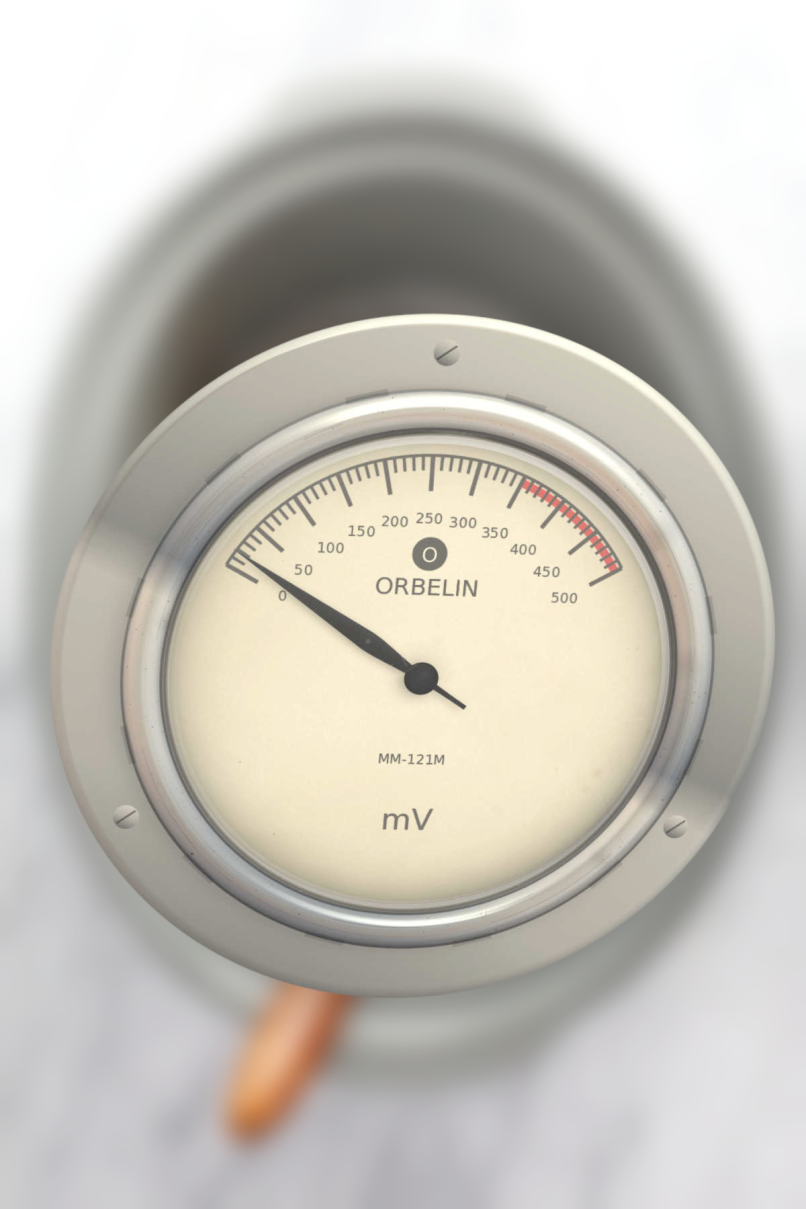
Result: {"value": 20, "unit": "mV"}
